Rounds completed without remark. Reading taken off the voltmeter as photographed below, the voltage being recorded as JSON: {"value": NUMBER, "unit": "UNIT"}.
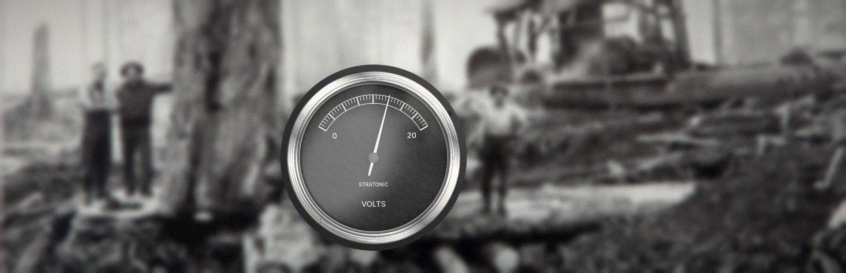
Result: {"value": 12.5, "unit": "V"}
